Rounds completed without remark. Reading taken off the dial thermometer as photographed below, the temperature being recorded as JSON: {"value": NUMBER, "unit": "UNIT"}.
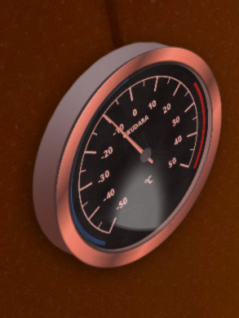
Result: {"value": -10, "unit": "°C"}
